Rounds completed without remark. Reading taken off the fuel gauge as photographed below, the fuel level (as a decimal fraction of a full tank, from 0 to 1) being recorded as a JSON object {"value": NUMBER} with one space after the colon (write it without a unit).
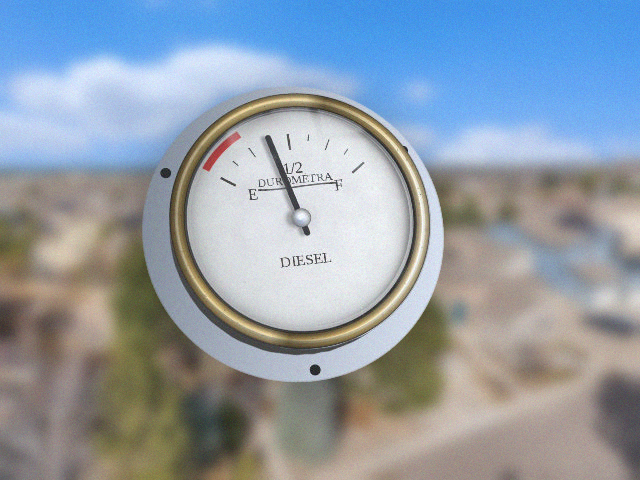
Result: {"value": 0.375}
